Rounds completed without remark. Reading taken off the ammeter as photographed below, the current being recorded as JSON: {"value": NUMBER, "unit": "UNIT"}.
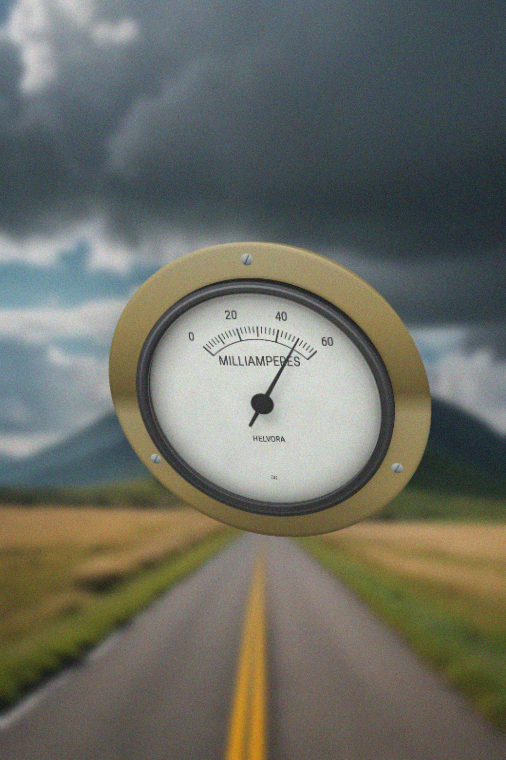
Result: {"value": 50, "unit": "mA"}
